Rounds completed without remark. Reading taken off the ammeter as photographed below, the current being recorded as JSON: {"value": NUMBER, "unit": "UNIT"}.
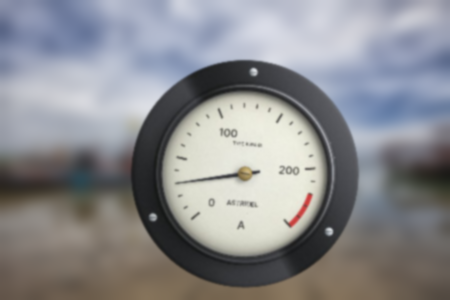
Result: {"value": 30, "unit": "A"}
